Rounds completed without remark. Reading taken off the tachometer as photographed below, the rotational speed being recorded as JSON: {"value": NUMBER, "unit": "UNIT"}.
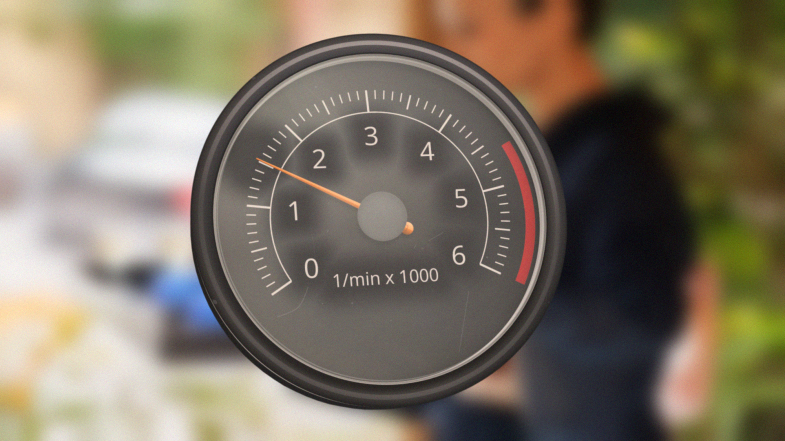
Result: {"value": 1500, "unit": "rpm"}
